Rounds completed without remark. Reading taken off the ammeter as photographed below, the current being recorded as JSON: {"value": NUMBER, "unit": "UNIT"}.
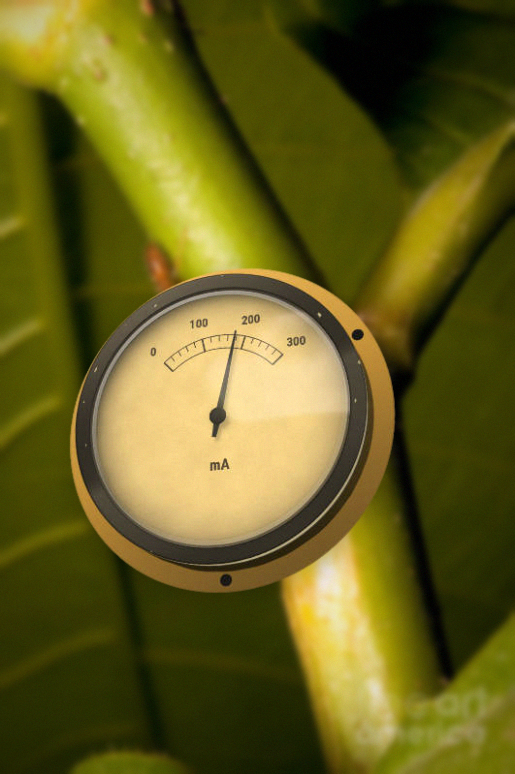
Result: {"value": 180, "unit": "mA"}
